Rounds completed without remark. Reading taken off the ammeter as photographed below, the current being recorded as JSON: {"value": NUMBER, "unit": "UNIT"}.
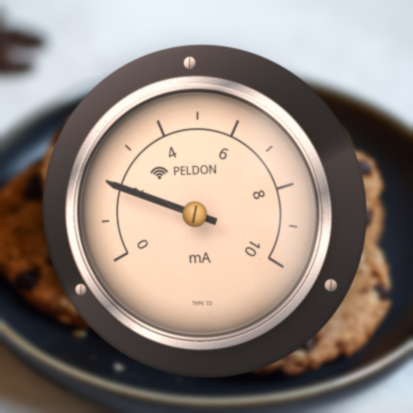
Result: {"value": 2, "unit": "mA"}
